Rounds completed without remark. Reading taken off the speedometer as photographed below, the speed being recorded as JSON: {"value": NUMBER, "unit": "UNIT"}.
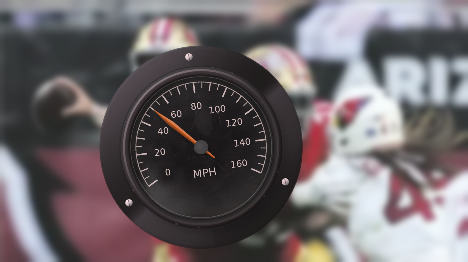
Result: {"value": 50, "unit": "mph"}
